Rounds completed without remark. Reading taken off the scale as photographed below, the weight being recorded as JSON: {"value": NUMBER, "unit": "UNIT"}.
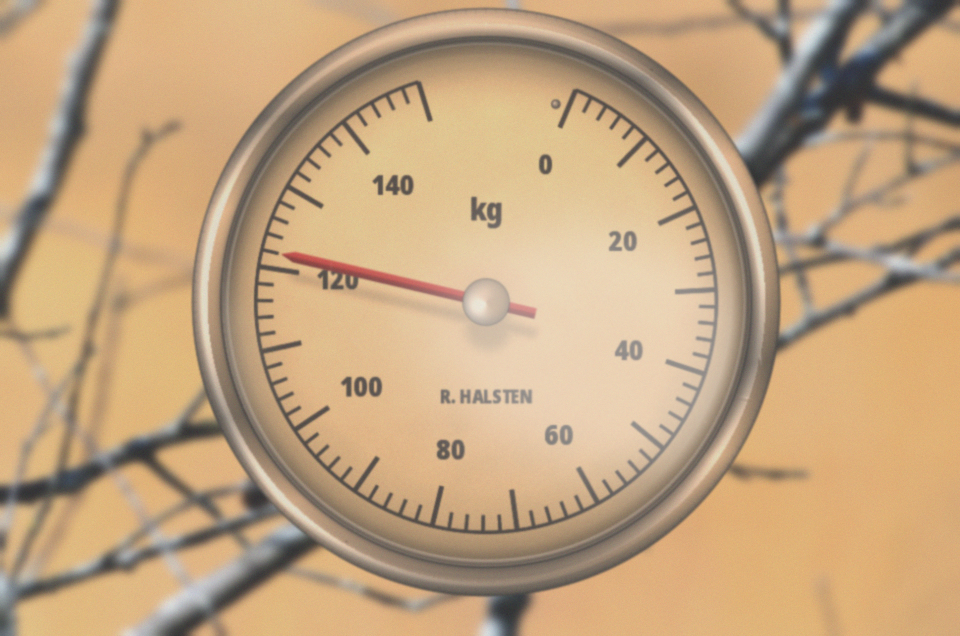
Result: {"value": 122, "unit": "kg"}
